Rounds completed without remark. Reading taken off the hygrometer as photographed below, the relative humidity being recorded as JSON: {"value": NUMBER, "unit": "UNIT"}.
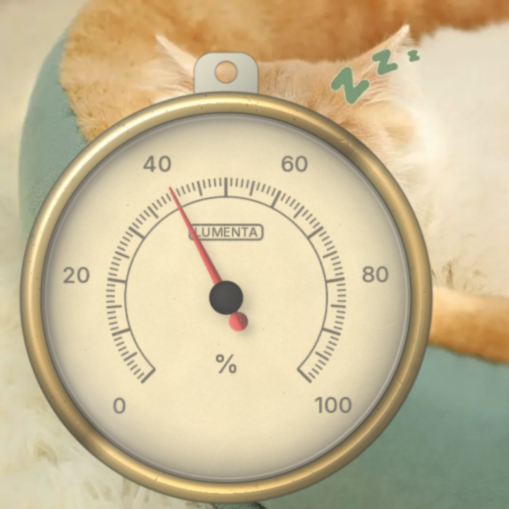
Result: {"value": 40, "unit": "%"}
